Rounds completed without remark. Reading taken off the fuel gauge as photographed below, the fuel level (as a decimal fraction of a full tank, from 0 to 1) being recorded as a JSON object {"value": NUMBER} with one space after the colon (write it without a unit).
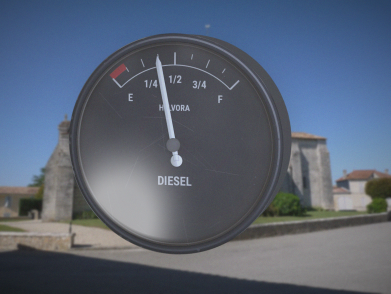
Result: {"value": 0.375}
